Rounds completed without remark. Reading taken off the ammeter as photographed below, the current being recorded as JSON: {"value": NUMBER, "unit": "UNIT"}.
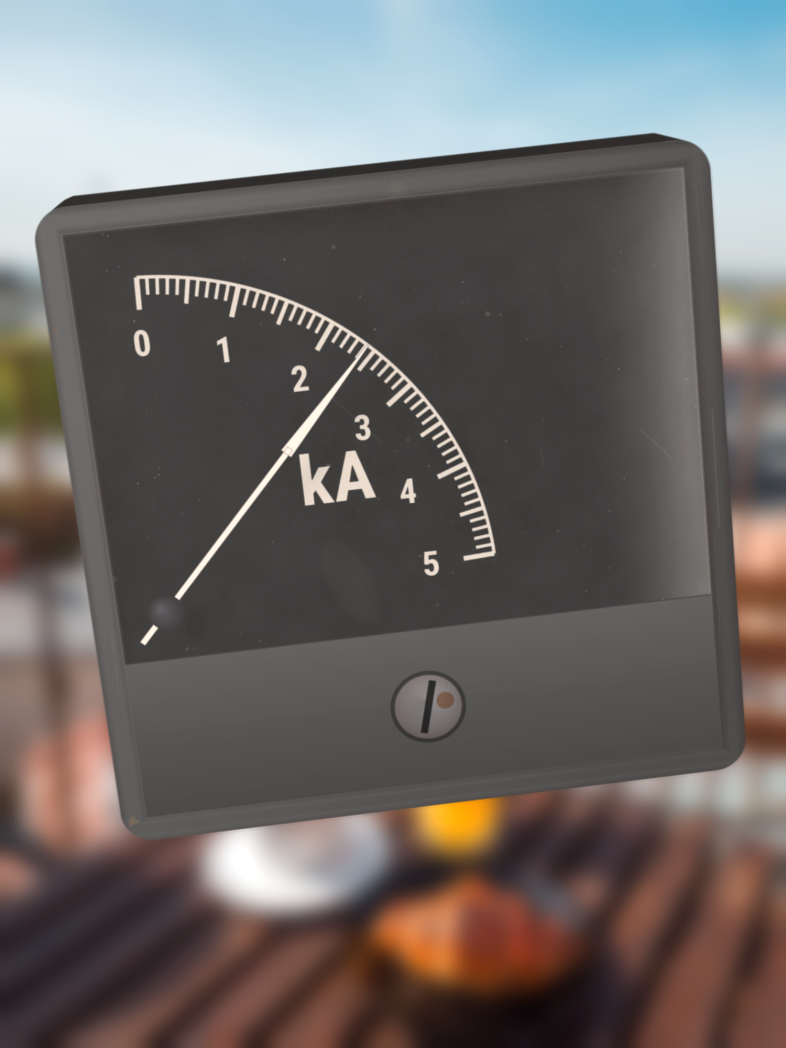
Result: {"value": 2.4, "unit": "kA"}
